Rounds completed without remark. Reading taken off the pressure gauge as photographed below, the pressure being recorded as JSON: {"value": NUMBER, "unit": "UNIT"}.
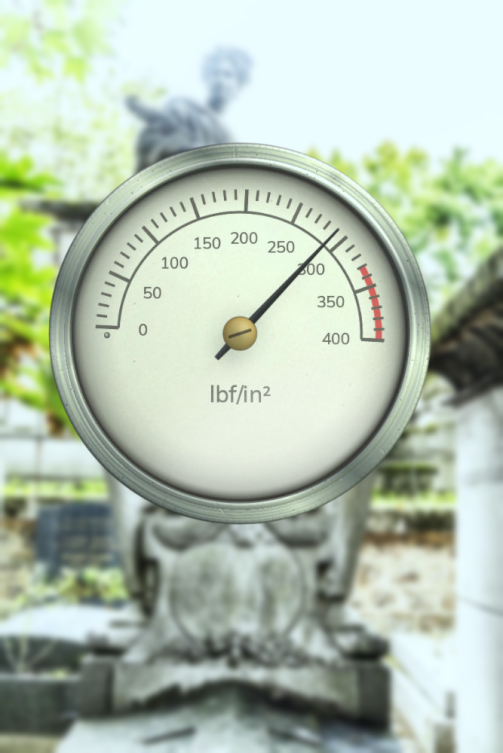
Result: {"value": 290, "unit": "psi"}
